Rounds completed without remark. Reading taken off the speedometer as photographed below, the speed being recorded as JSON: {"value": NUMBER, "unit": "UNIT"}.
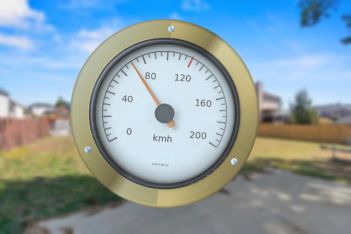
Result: {"value": 70, "unit": "km/h"}
